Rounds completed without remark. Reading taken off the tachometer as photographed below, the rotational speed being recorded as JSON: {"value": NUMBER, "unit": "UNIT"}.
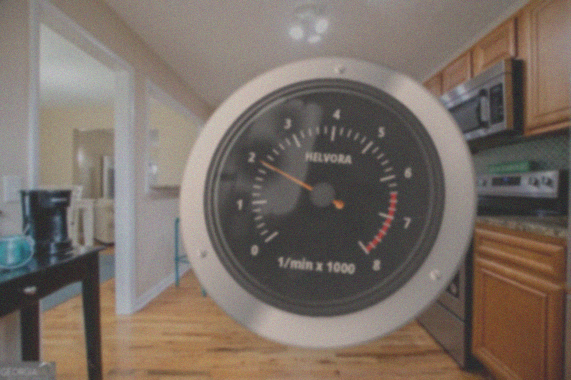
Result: {"value": 2000, "unit": "rpm"}
